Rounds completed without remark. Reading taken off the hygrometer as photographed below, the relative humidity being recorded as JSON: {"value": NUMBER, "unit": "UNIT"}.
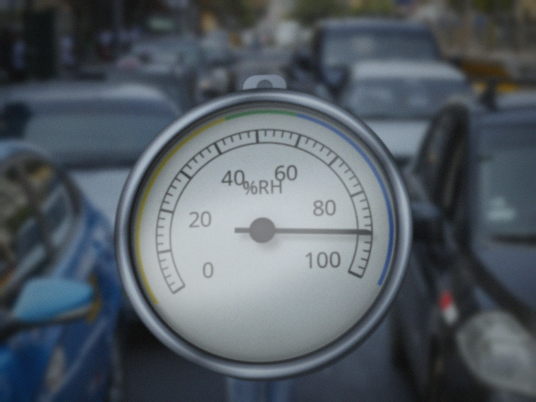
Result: {"value": 90, "unit": "%"}
